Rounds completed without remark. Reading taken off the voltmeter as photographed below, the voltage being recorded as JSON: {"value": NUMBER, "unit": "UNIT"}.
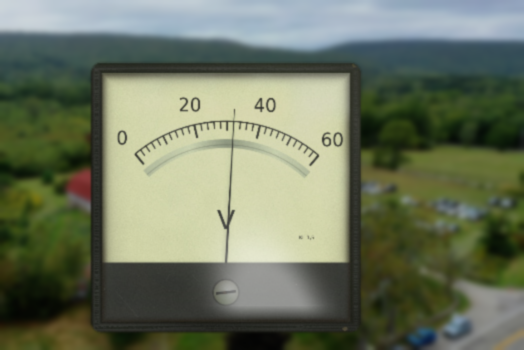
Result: {"value": 32, "unit": "V"}
